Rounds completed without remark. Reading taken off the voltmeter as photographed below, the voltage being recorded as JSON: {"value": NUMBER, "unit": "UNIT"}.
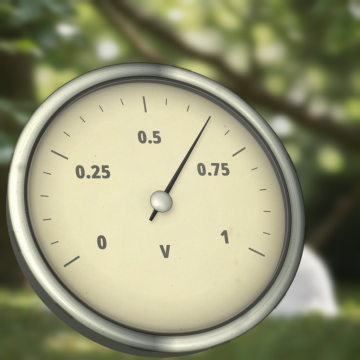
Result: {"value": 0.65, "unit": "V"}
